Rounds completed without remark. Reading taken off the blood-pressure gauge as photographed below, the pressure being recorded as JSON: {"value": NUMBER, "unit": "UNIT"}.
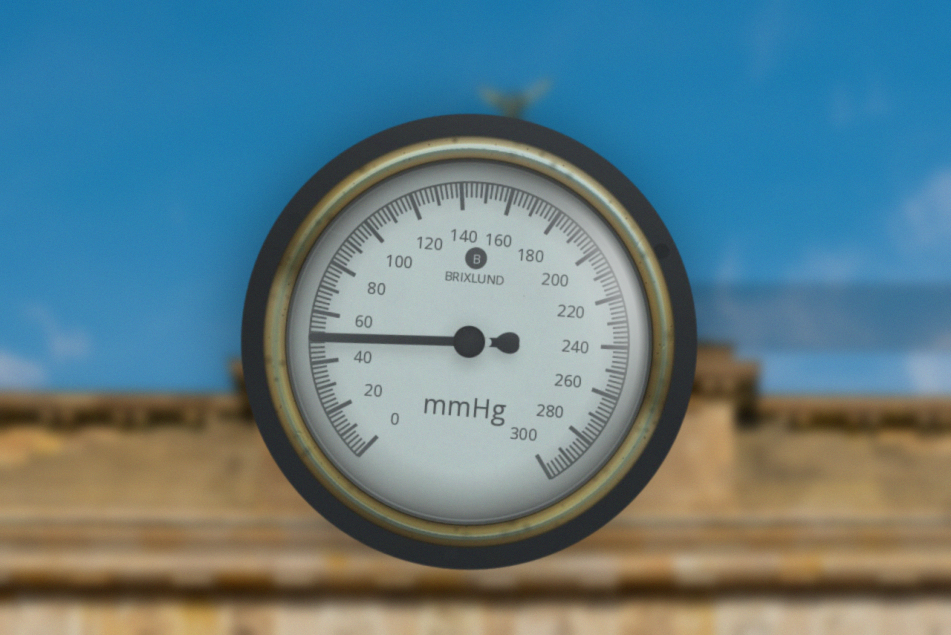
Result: {"value": 50, "unit": "mmHg"}
